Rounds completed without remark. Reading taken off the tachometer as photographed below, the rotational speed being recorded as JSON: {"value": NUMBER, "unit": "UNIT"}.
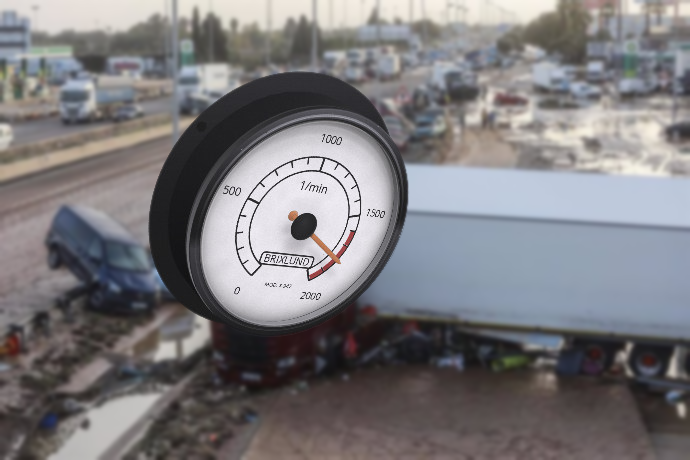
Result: {"value": 1800, "unit": "rpm"}
